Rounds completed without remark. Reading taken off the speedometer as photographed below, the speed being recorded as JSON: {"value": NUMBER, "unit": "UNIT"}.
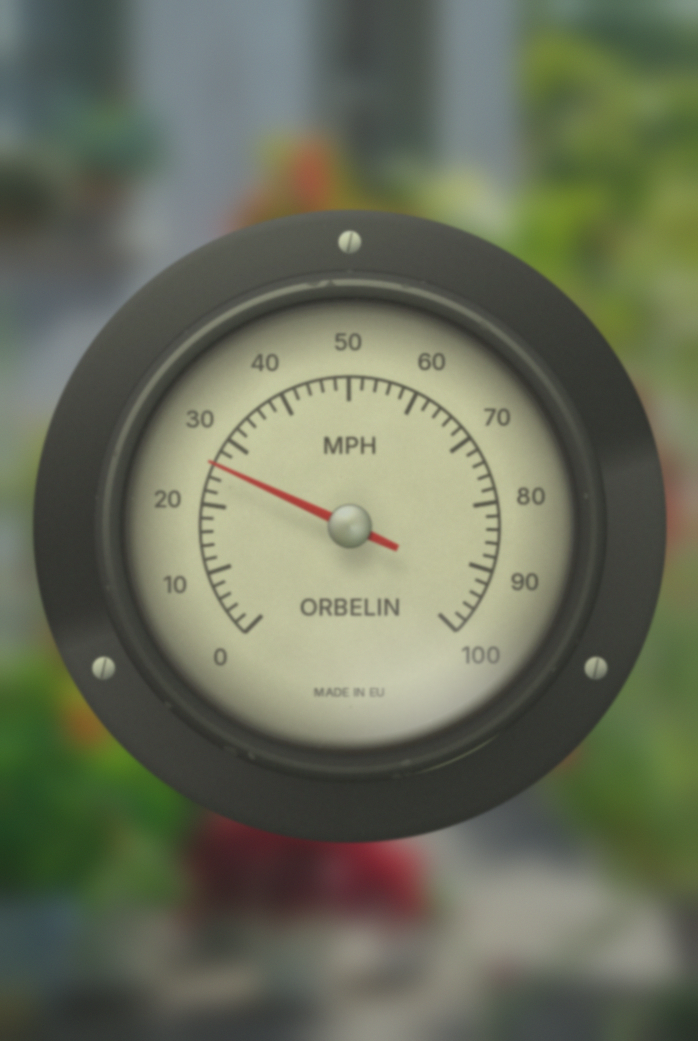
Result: {"value": 26, "unit": "mph"}
